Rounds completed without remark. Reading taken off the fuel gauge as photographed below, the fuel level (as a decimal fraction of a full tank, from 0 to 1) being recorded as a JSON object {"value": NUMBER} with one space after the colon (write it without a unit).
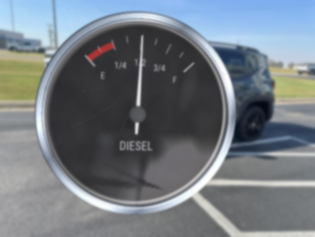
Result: {"value": 0.5}
